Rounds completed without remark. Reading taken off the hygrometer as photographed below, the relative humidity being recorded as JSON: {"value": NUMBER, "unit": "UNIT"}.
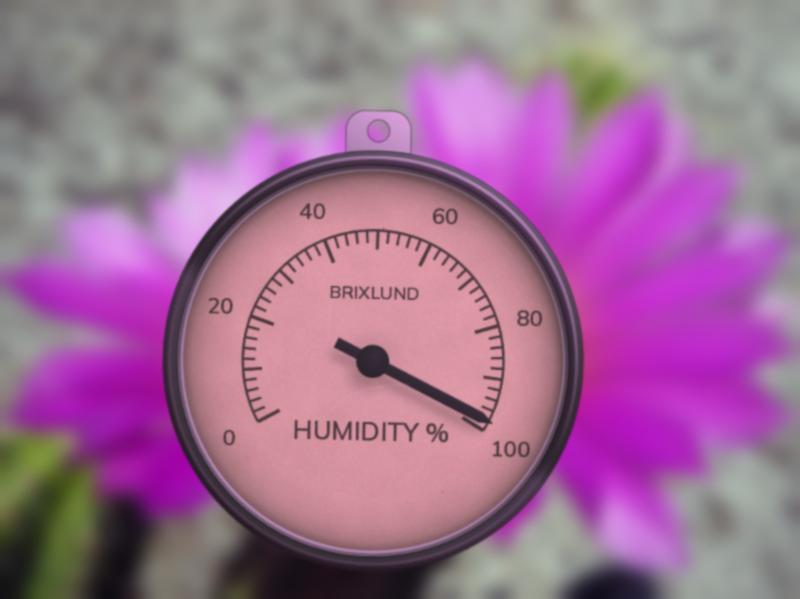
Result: {"value": 98, "unit": "%"}
